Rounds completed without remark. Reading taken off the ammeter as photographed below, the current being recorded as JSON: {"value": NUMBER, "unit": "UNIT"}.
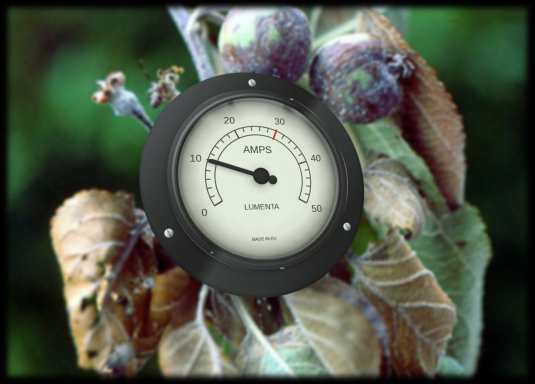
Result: {"value": 10, "unit": "A"}
